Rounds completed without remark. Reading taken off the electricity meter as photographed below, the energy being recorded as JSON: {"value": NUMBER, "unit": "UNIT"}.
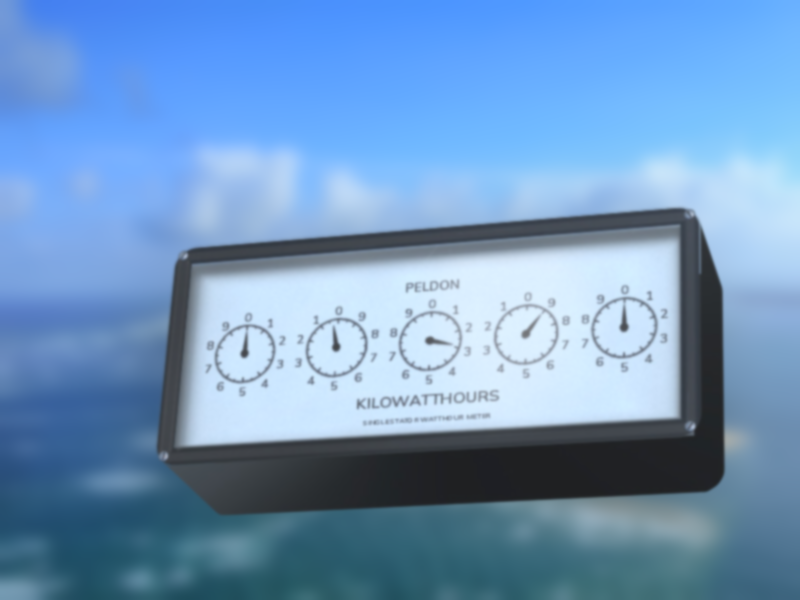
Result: {"value": 290, "unit": "kWh"}
